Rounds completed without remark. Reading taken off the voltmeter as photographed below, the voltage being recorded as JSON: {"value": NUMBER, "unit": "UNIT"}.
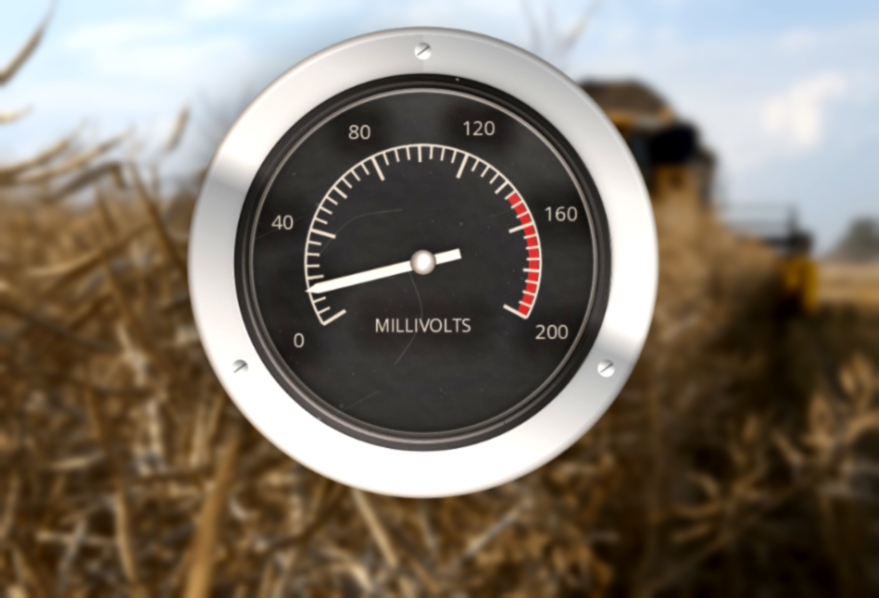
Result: {"value": 15, "unit": "mV"}
